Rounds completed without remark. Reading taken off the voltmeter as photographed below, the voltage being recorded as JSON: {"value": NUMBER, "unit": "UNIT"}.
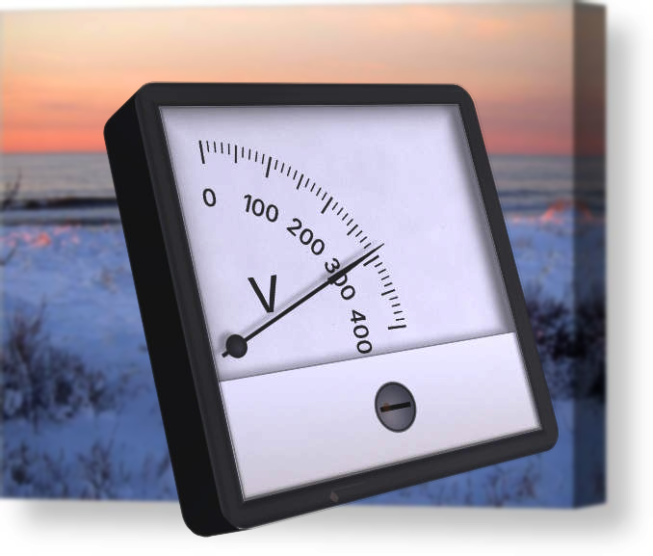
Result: {"value": 290, "unit": "V"}
